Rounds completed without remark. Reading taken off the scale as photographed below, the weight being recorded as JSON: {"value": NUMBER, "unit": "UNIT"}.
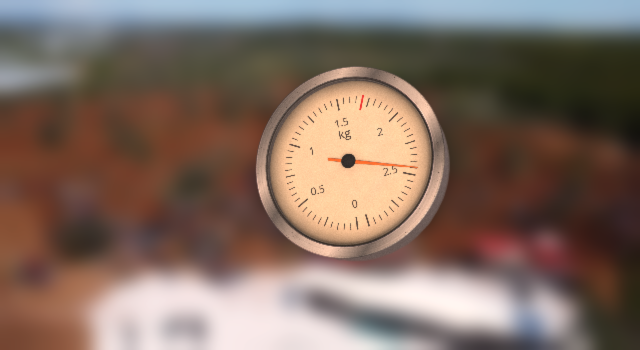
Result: {"value": 2.45, "unit": "kg"}
